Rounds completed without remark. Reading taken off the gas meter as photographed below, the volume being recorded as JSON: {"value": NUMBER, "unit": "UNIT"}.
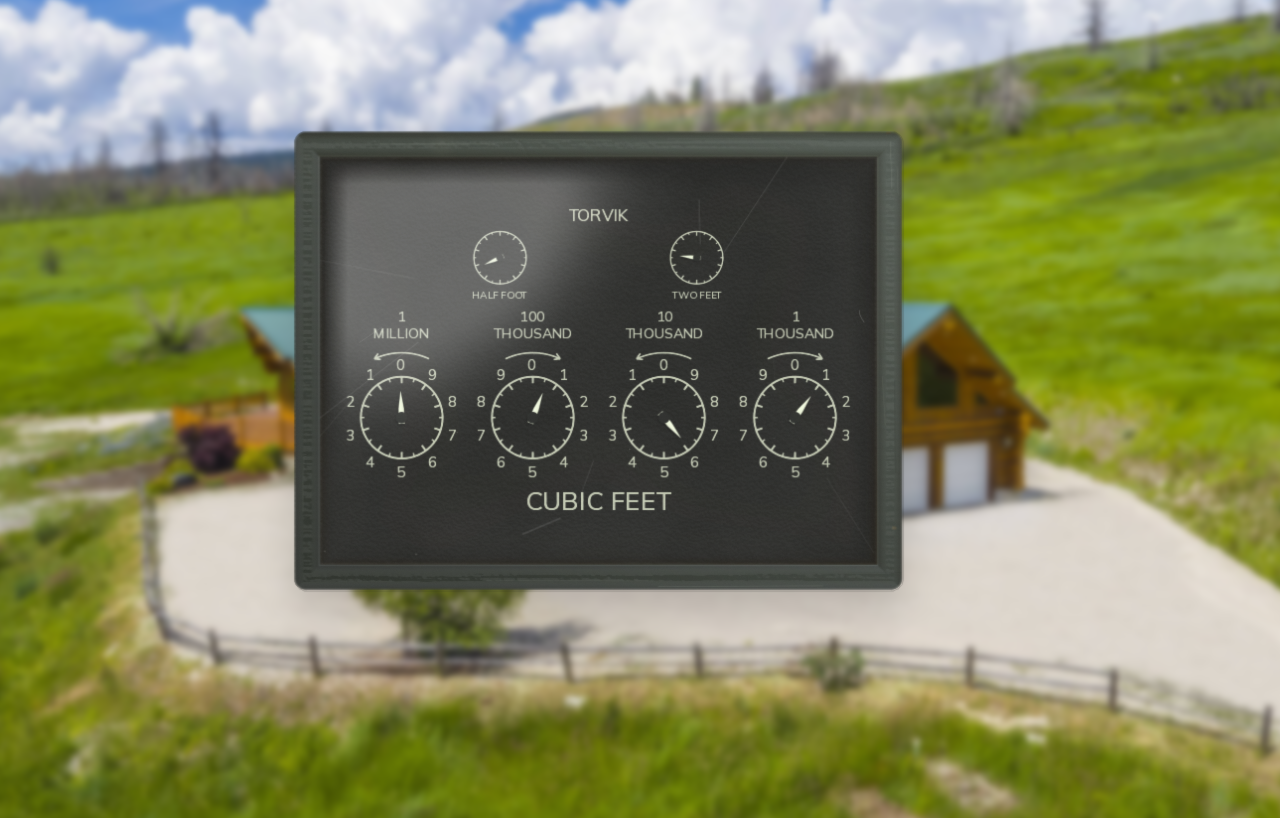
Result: {"value": 6100, "unit": "ft³"}
